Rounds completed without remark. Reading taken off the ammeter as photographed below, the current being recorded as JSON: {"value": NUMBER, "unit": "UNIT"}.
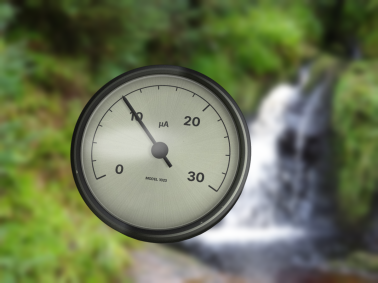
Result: {"value": 10, "unit": "µA"}
